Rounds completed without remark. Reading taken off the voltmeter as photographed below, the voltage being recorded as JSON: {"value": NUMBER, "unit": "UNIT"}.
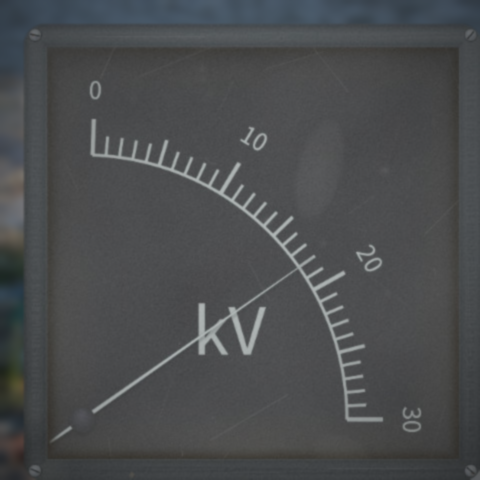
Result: {"value": 18, "unit": "kV"}
